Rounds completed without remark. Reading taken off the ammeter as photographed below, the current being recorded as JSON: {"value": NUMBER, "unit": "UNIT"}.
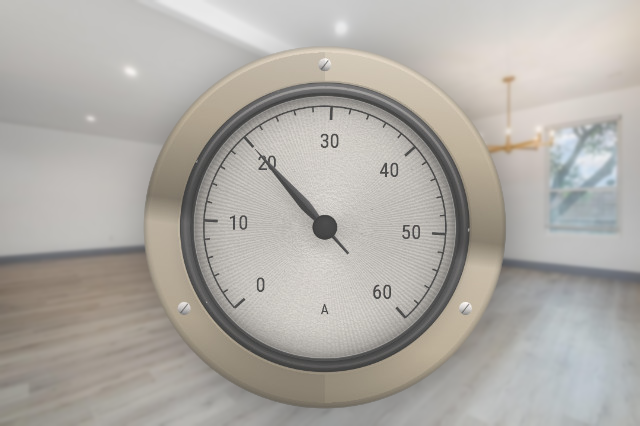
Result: {"value": 20, "unit": "A"}
